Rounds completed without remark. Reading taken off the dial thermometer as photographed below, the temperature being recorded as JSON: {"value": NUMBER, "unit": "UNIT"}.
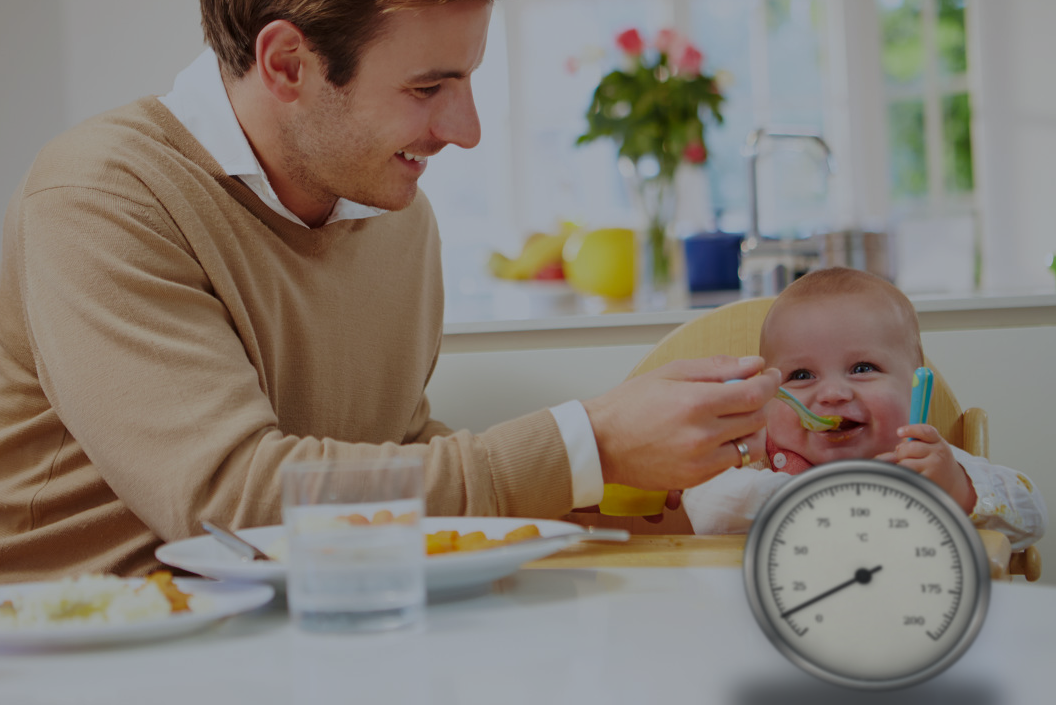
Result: {"value": 12.5, "unit": "°C"}
